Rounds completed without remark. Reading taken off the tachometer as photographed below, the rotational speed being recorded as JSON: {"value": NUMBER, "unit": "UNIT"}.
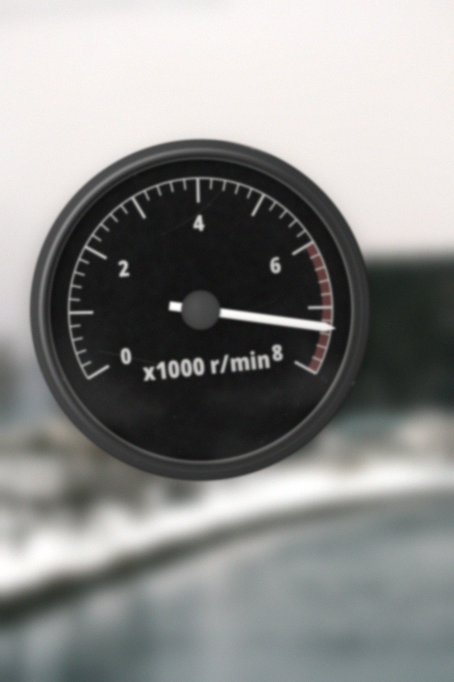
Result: {"value": 7300, "unit": "rpm"}
